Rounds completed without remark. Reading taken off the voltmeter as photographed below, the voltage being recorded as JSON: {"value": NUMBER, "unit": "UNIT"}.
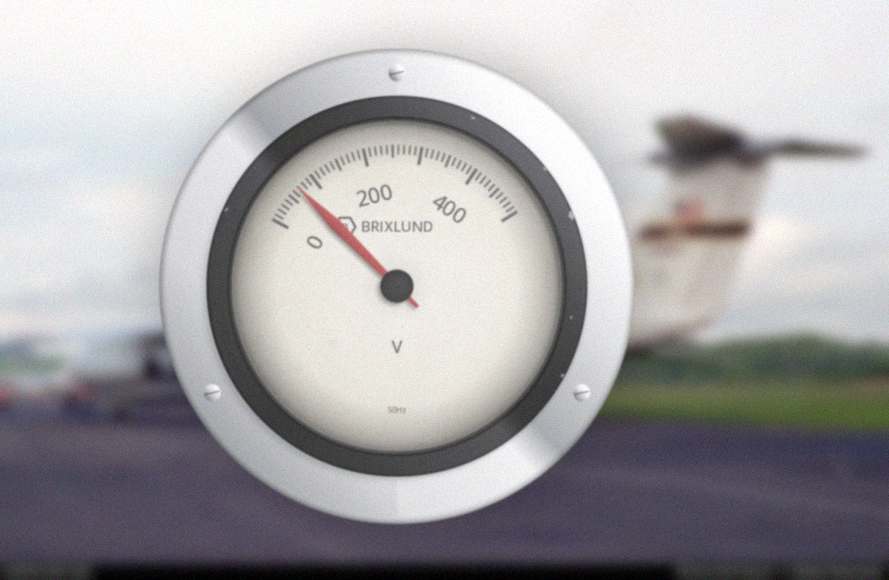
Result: {"value": 70, "unit": "V"}
